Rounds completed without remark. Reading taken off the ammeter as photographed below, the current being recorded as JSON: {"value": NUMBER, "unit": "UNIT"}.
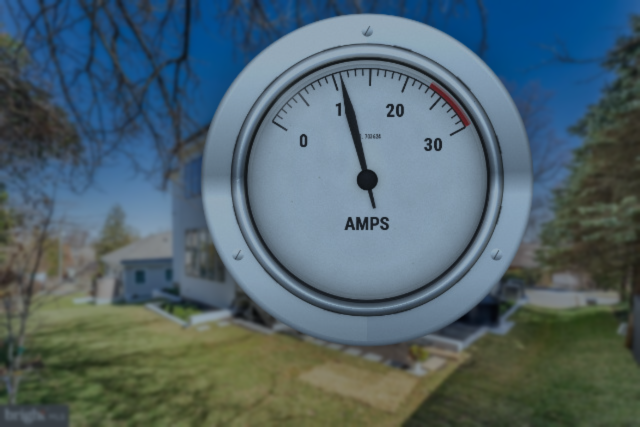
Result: {"value": 11, "unit": "A"}
